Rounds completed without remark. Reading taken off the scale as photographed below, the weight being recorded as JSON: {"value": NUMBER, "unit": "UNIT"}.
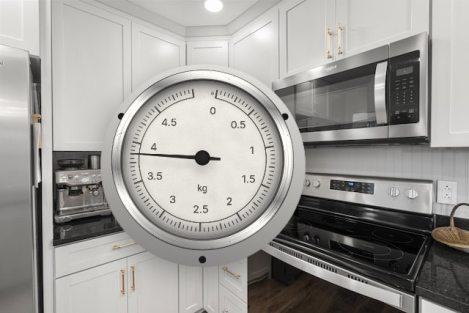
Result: {"value": 3.85, "unit": "kg"}
